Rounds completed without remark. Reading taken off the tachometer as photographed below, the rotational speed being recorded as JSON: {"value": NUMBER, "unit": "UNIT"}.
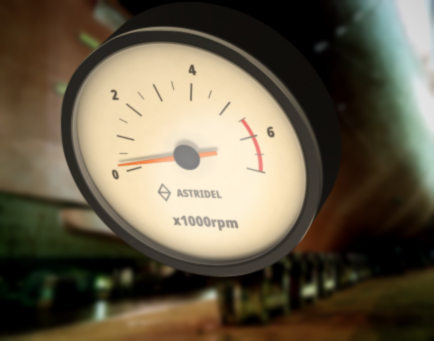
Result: {"value": 250, "unit": "rpm"}
